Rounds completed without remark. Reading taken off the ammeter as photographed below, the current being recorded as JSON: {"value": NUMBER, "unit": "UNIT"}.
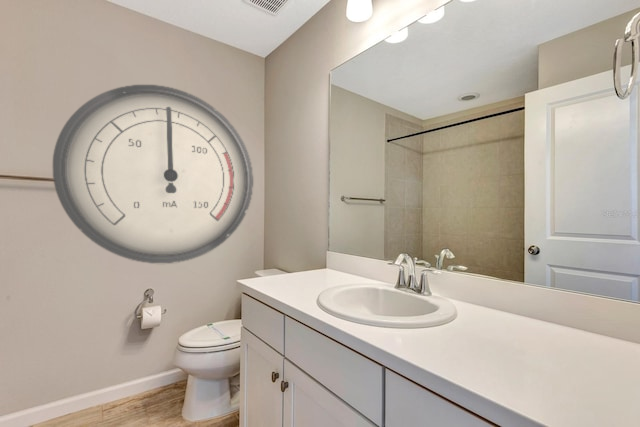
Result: {"value": 75, "unit": "mA"}
